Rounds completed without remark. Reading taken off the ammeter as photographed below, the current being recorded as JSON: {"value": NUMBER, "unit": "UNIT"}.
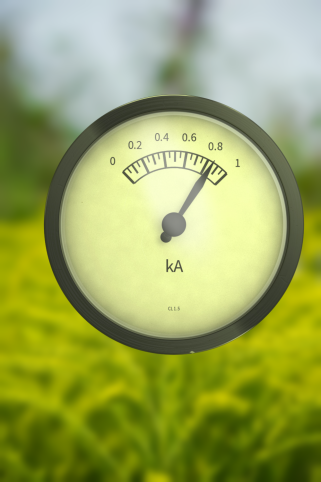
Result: {"value": 0.85, "unit": "kA"}
